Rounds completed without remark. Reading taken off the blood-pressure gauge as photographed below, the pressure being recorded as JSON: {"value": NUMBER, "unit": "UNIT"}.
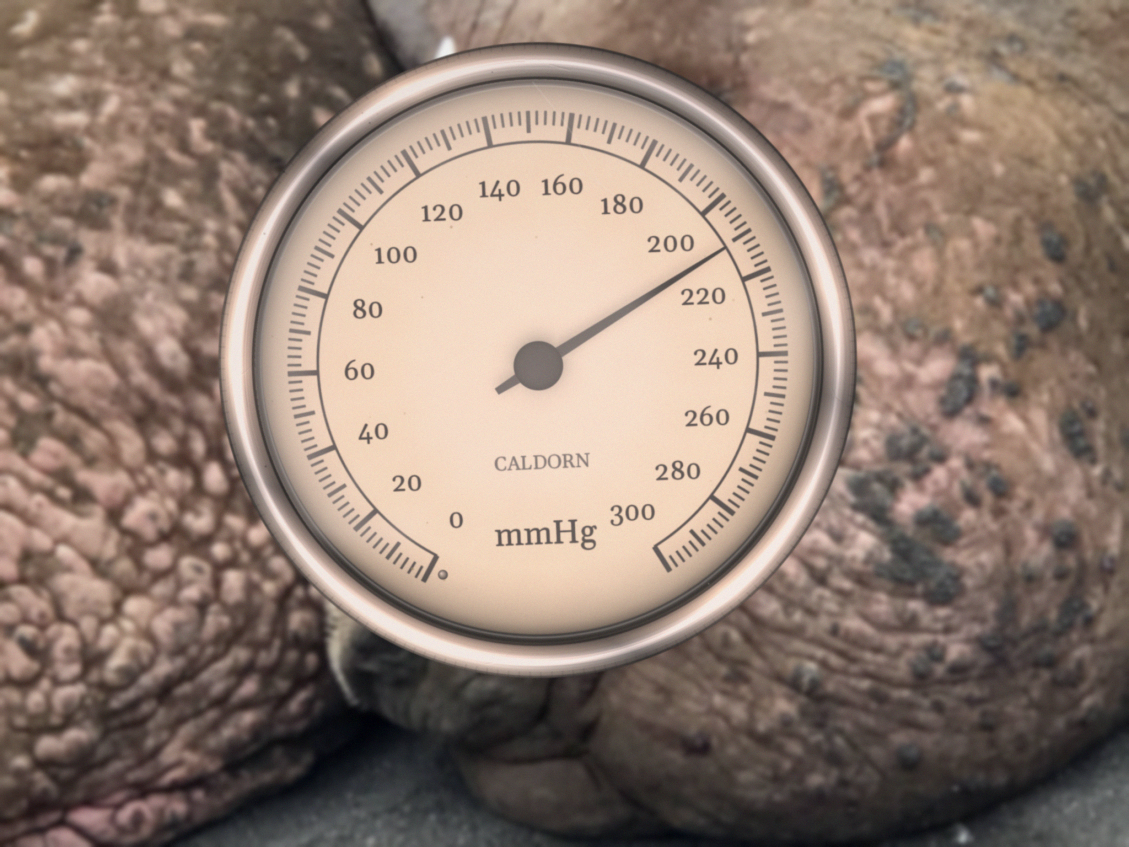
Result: {"value": 210, "unit": "mmHg"}
